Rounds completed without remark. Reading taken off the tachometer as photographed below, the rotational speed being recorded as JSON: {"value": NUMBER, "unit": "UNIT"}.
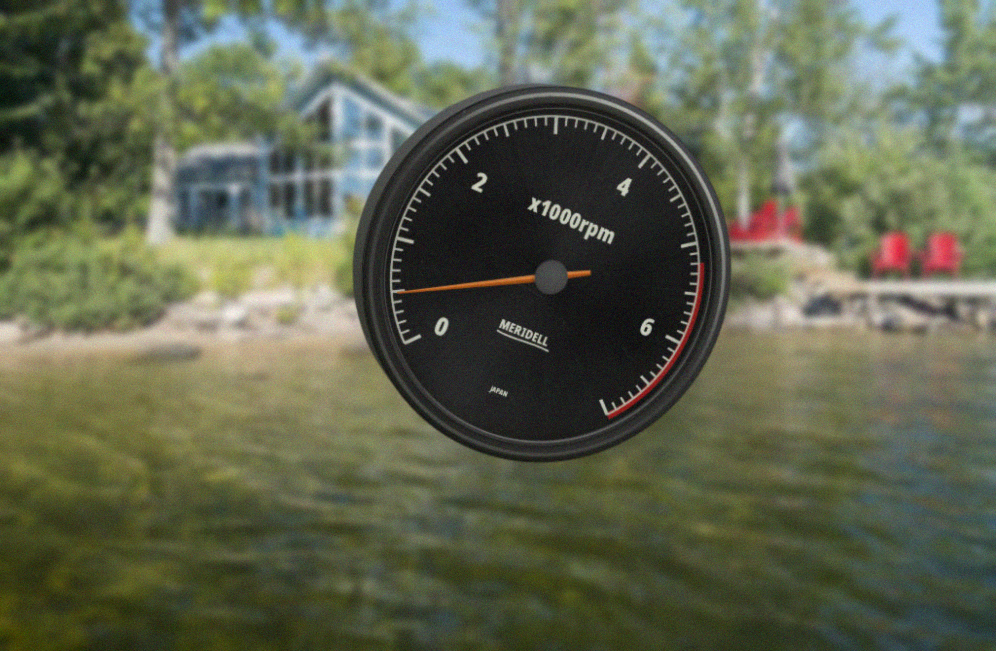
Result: {"value": 500, "unit": "rpm"}
